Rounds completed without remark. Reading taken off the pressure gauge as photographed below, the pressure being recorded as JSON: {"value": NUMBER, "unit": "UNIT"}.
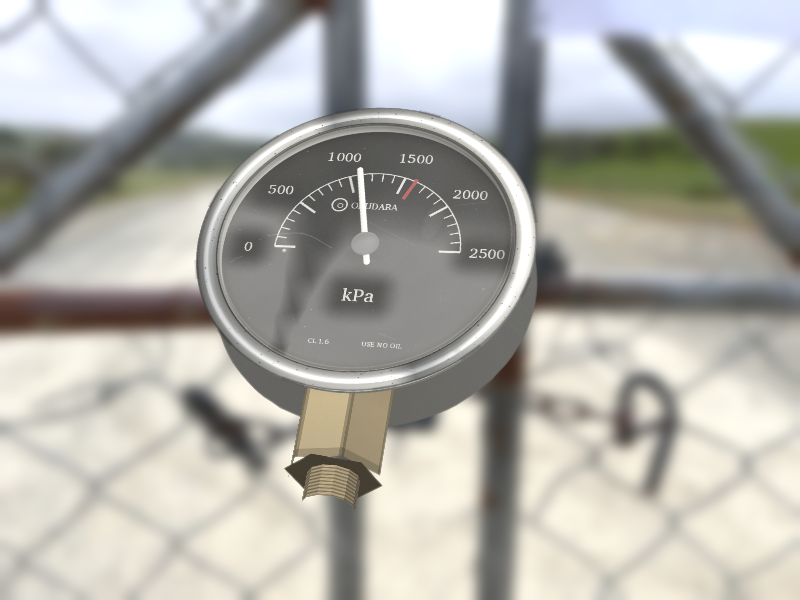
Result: {"value": 1100, "unit": "kPa"}
